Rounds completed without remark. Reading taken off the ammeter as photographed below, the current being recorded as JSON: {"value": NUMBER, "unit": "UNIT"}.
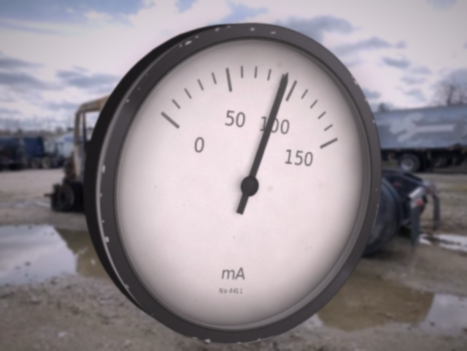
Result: {"value": 90, "unit": "mA"}
